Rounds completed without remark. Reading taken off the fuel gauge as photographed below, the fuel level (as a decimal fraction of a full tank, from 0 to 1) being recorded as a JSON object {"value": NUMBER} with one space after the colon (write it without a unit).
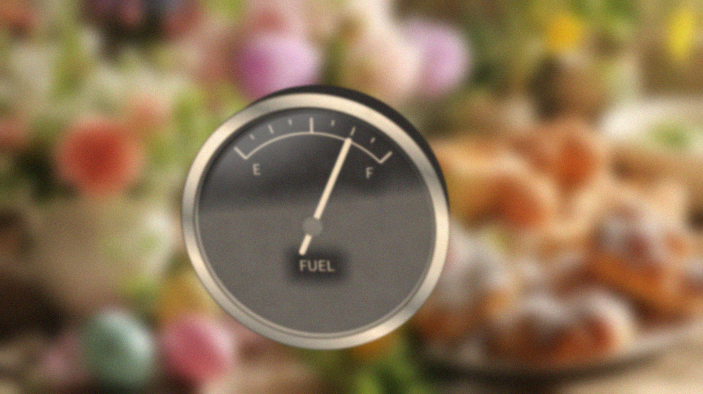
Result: {"value": 0.75}
